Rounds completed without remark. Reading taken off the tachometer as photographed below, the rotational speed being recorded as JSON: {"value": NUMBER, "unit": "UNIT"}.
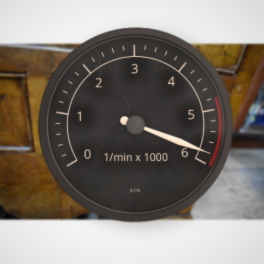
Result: {"value": 5800, "unit": "rpm"}
